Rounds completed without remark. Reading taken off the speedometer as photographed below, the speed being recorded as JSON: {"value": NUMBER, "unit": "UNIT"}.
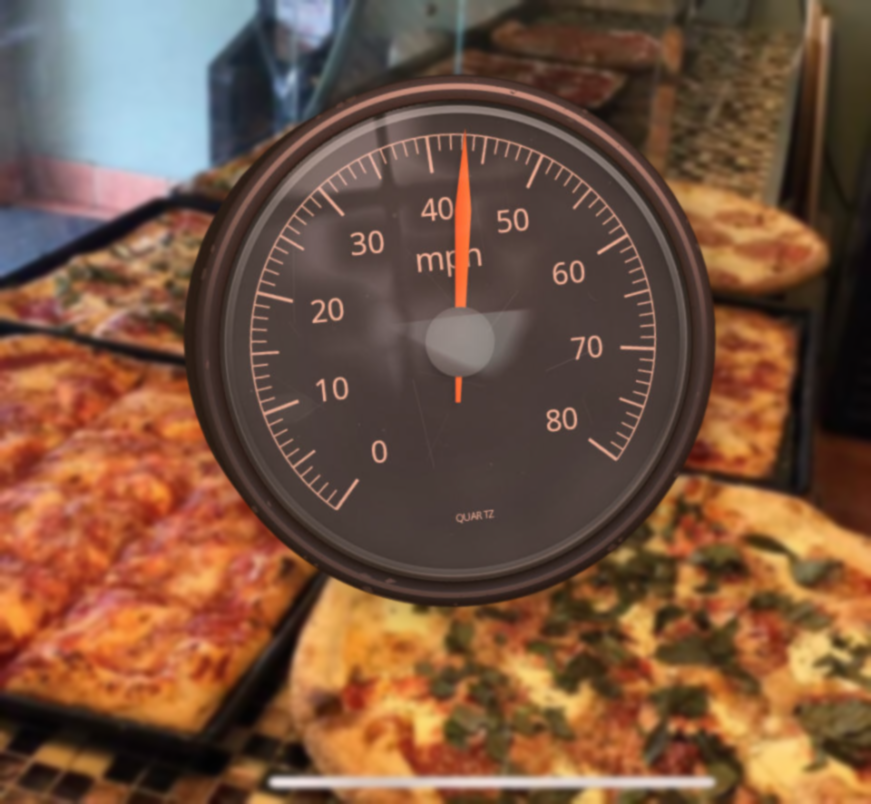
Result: {"value": 43, "unit": "mph"}
